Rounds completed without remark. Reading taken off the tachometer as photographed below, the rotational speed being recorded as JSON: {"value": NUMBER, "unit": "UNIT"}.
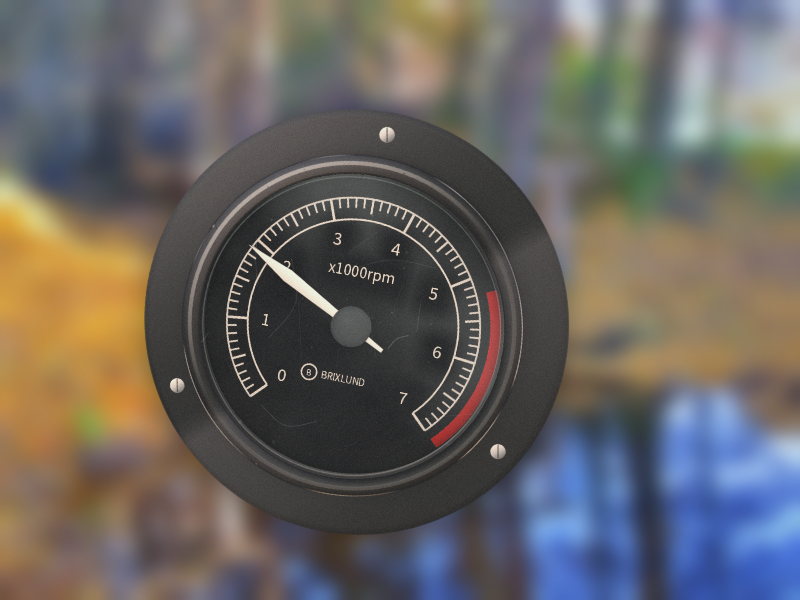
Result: {"value": 1900, "unit": "rpm"}
